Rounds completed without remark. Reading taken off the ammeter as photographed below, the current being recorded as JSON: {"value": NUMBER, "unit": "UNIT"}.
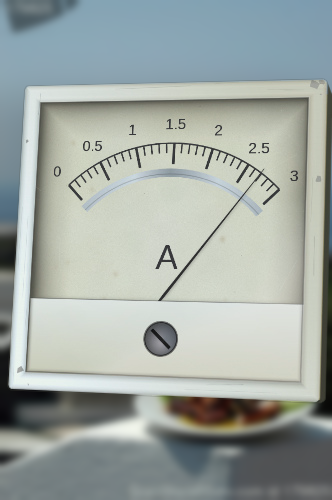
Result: {"value": 2.7, "unit": "A"}
